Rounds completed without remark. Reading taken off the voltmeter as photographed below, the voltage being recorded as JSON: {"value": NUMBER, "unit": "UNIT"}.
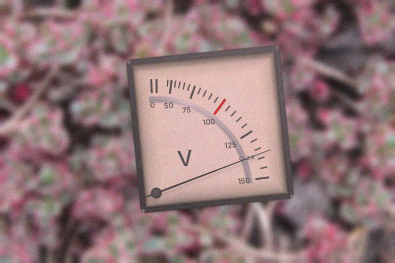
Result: {"value": 137.5, "unit": "V"}
